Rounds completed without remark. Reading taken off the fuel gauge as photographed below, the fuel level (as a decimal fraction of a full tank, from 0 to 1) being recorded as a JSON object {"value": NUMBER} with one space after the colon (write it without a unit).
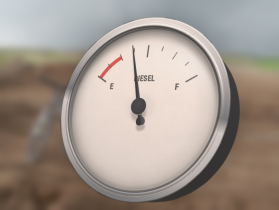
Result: {"value": 0.375}
